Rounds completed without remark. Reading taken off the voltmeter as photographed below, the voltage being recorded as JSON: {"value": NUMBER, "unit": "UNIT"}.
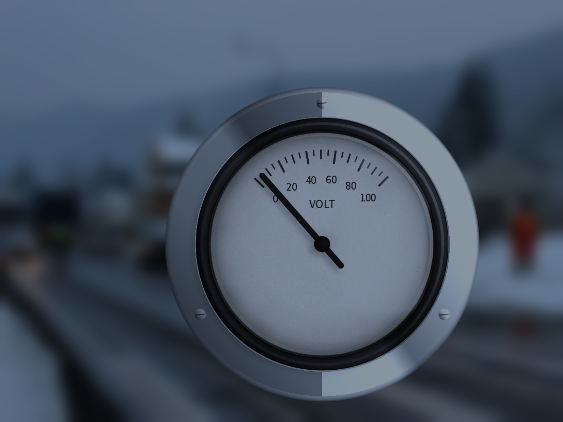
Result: {"value": 5, "unit": "V"}
